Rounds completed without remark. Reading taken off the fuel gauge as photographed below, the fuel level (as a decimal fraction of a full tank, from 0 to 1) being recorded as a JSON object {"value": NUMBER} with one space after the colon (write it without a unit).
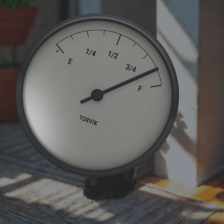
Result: {"value": 0.875}
